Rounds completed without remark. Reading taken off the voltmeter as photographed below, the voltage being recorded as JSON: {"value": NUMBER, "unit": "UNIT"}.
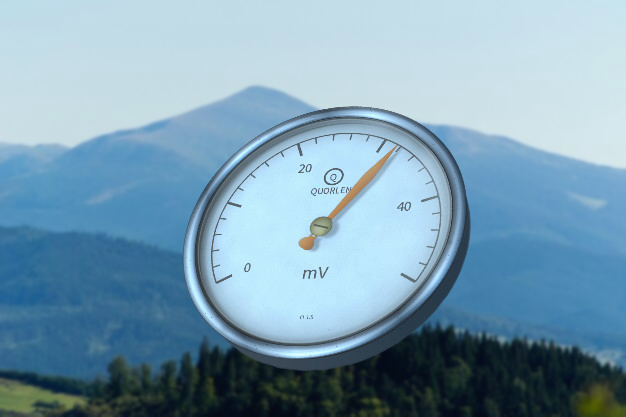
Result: {"value": 32, "unit": "mV"}
